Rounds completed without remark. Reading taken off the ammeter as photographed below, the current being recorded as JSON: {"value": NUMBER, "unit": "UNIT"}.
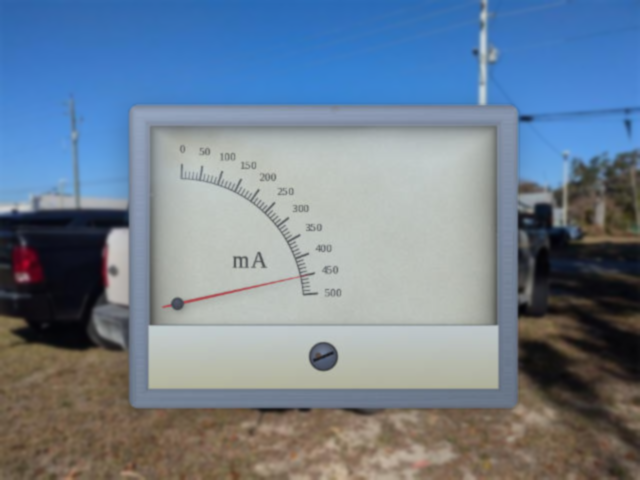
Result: {"value": 450, "unit": "mA"}
